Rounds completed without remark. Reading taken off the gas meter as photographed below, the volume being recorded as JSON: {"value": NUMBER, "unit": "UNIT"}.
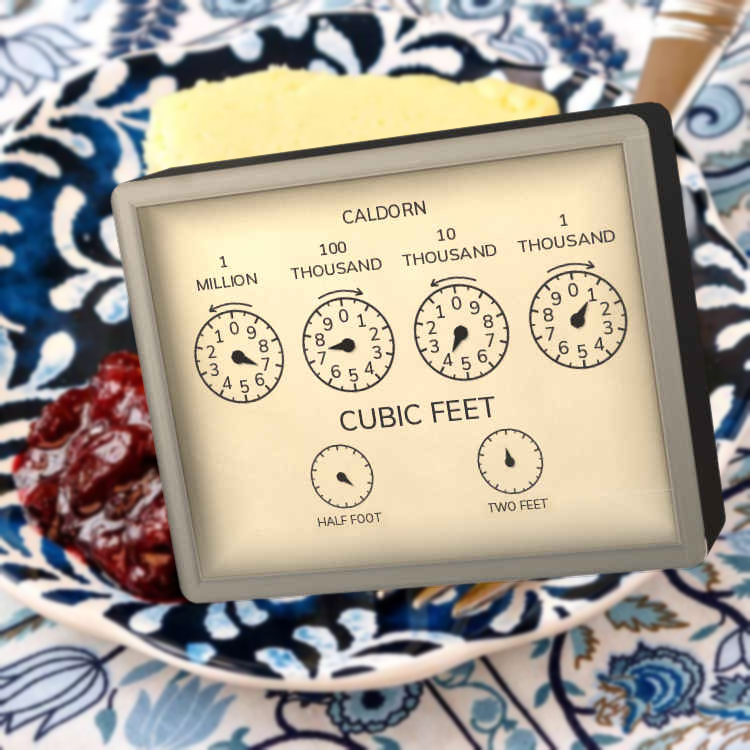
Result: {"value": 674100, "unit": "ft³"}
